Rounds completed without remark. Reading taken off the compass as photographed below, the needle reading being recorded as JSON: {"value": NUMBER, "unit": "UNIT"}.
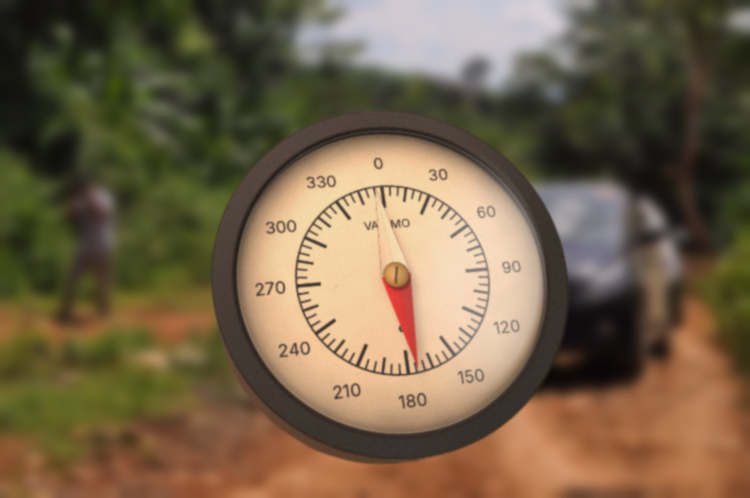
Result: {"value": 175, "unit": "°"}
